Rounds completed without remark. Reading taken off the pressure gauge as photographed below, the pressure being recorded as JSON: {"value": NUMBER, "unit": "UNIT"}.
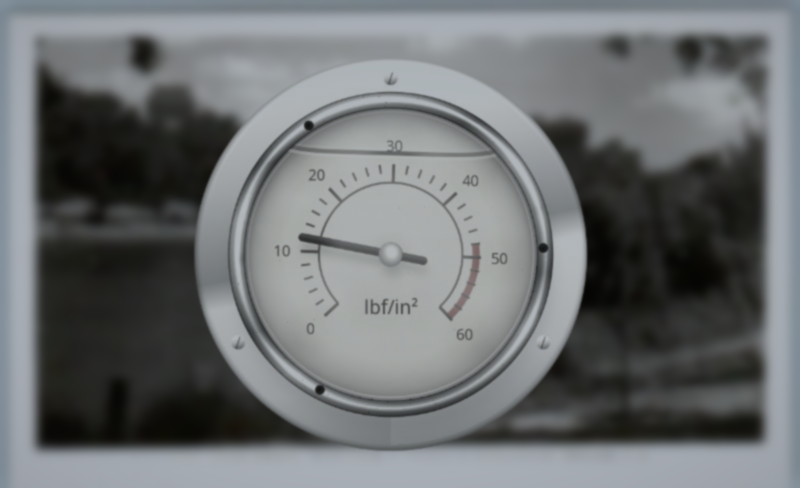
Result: {"value": 12, "unit": "psi"}
